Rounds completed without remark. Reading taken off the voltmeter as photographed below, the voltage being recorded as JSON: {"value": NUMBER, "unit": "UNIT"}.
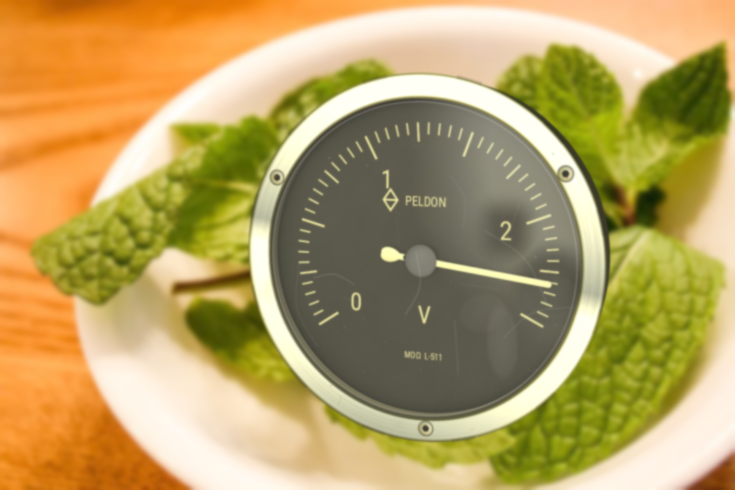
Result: {"value": 2.3, "unit": "V"}
